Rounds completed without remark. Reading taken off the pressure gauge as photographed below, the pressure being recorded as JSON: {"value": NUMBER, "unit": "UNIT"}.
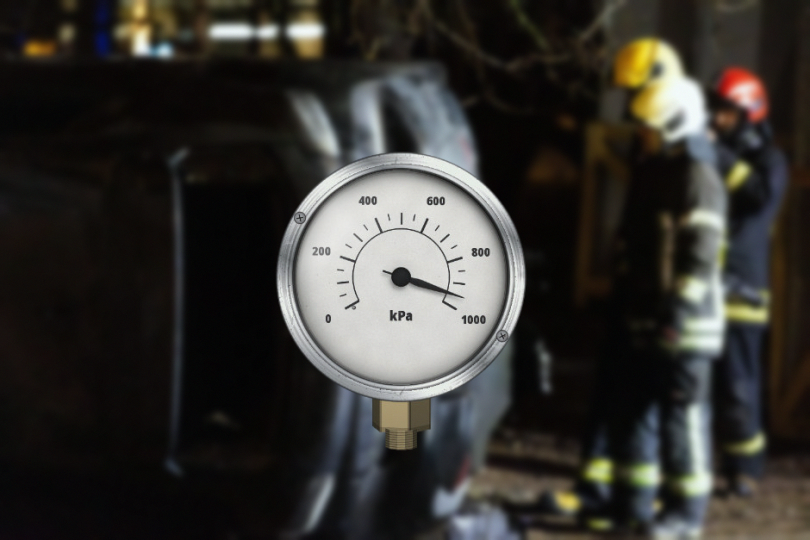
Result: {"value": 950, "unit": "kPa"}
